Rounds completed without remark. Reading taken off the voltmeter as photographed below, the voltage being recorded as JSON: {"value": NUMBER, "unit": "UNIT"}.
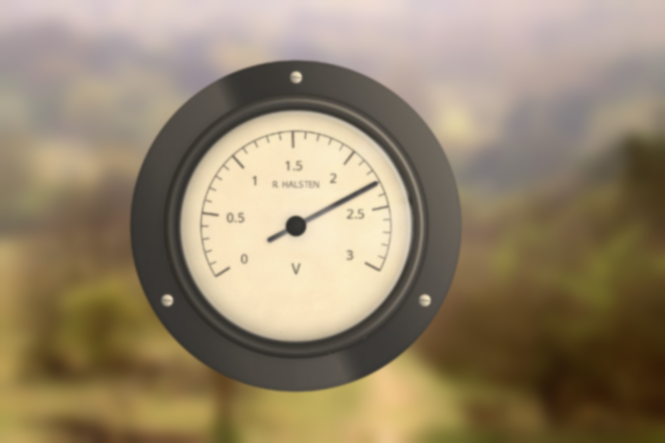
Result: {"value": 2.3, "unit": "V"}
